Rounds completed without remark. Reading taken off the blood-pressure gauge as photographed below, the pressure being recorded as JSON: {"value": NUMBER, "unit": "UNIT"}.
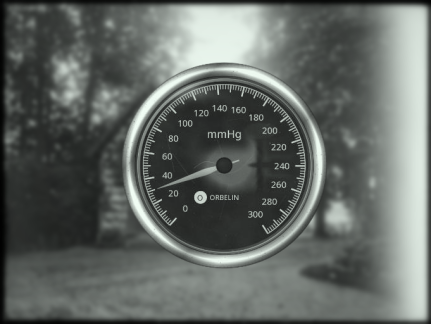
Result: {"value": 30, "unit": "mmHg"}
